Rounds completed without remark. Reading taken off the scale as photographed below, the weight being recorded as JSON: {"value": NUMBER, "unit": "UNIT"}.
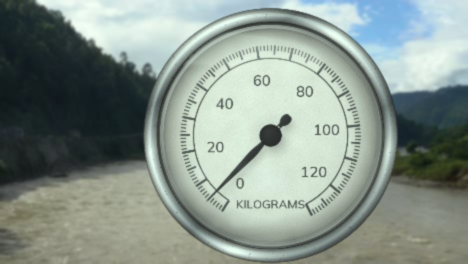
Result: {"value": 5, "unit": "kg"}
